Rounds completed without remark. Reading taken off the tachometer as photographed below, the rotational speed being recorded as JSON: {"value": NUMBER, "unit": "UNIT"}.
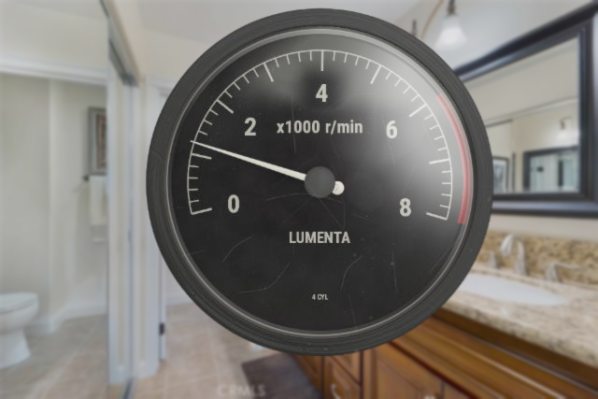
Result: {"value": 1200, "unit": "rpm"}
